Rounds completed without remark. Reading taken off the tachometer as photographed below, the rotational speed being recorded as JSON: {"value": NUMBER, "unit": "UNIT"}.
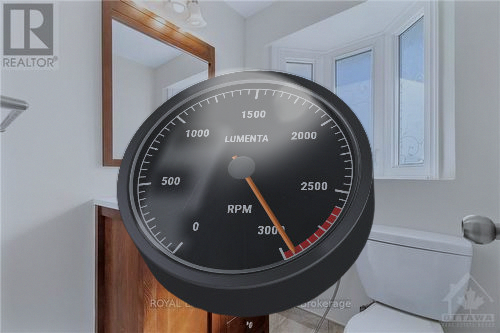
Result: {"value": 2950, "unit": "rpm"}
